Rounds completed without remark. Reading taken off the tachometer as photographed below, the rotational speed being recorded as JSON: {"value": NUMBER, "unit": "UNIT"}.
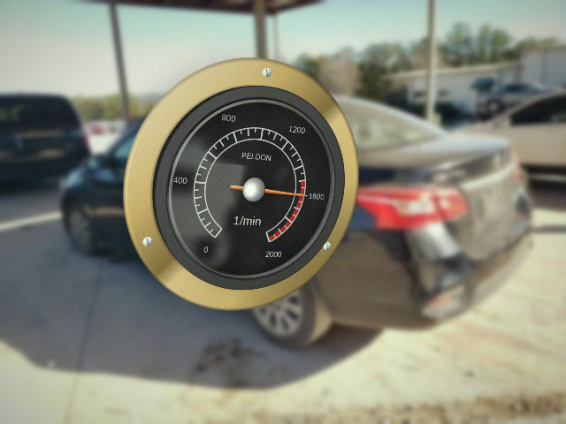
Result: {"value": 1600, "unit": "rpm"}
